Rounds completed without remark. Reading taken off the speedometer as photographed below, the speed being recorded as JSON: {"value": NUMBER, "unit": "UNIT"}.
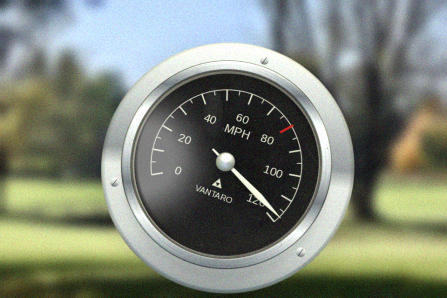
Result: {"value": 117.5, "unit": "mph"}
